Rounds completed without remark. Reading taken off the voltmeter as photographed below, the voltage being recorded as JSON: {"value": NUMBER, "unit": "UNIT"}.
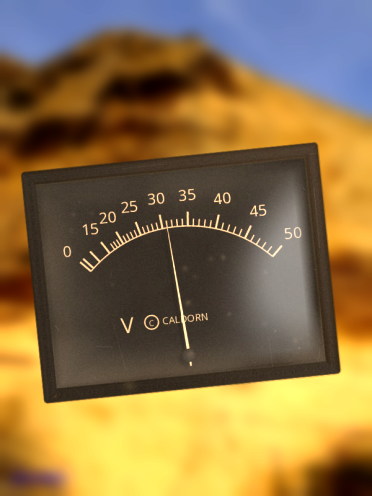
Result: {"value": 31, "unit": "V"}
